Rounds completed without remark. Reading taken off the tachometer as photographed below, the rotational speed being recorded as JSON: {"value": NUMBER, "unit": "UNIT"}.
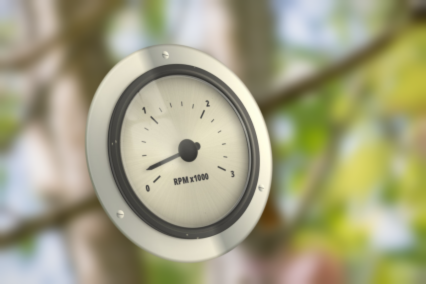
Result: {"value": 200, "unit": "rpm"}
